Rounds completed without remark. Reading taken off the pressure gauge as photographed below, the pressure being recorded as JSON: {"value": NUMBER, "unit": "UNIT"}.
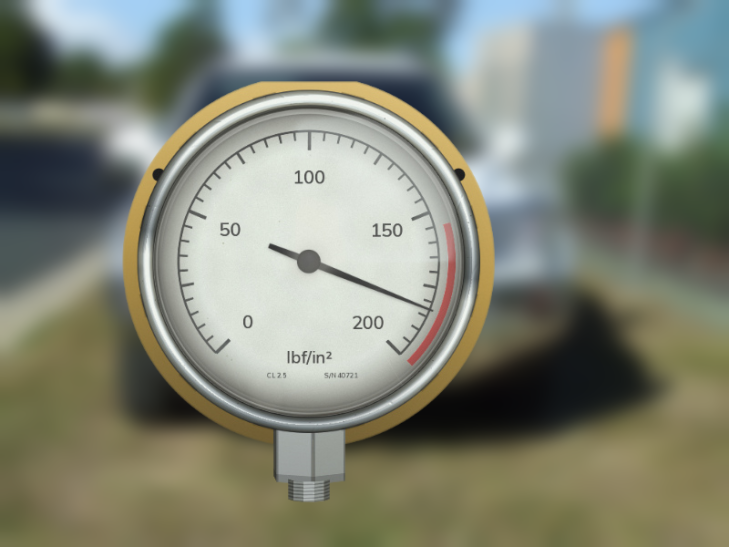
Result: {"value": 182.5, "unit": "psi"}
